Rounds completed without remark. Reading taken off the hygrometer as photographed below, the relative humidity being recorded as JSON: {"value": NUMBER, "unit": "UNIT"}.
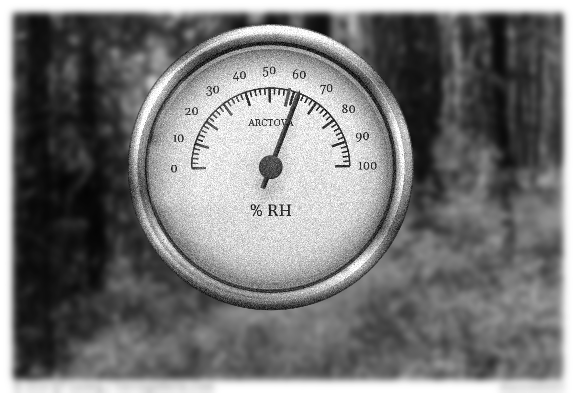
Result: {"value": 62, "unit": "%"}
